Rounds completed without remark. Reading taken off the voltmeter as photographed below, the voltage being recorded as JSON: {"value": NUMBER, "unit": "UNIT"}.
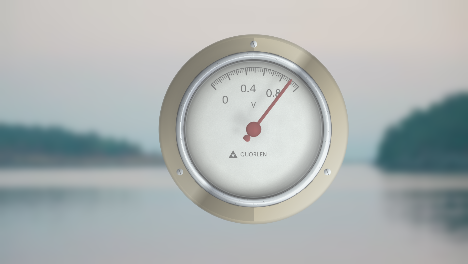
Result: {"value": 0.9, "unit": "V"}
